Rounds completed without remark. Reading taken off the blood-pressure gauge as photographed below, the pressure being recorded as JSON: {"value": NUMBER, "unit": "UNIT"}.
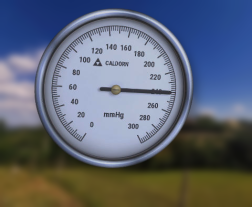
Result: {"value": 240, "unit": "mmHg"}
